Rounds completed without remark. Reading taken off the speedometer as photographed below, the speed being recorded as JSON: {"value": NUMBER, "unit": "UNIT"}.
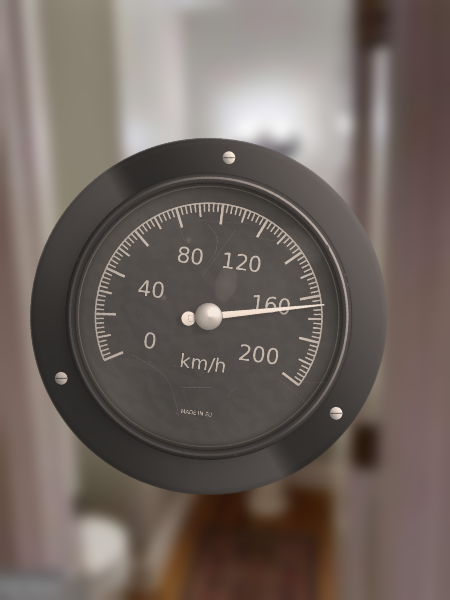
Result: {"value": 164, "unit": "km/h"}
